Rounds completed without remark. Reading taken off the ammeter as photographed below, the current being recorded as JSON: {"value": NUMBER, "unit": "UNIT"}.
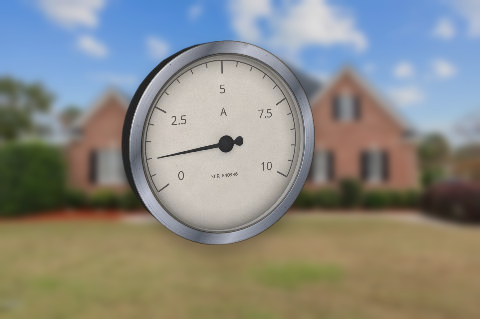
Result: {"value": 1, "unit": "A"}
